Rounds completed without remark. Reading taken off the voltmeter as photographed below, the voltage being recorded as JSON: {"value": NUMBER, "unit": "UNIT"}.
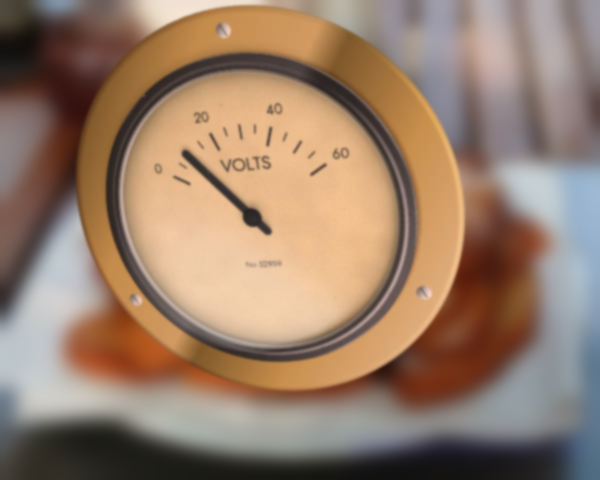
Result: {"value": 10, "unit": "V"}
